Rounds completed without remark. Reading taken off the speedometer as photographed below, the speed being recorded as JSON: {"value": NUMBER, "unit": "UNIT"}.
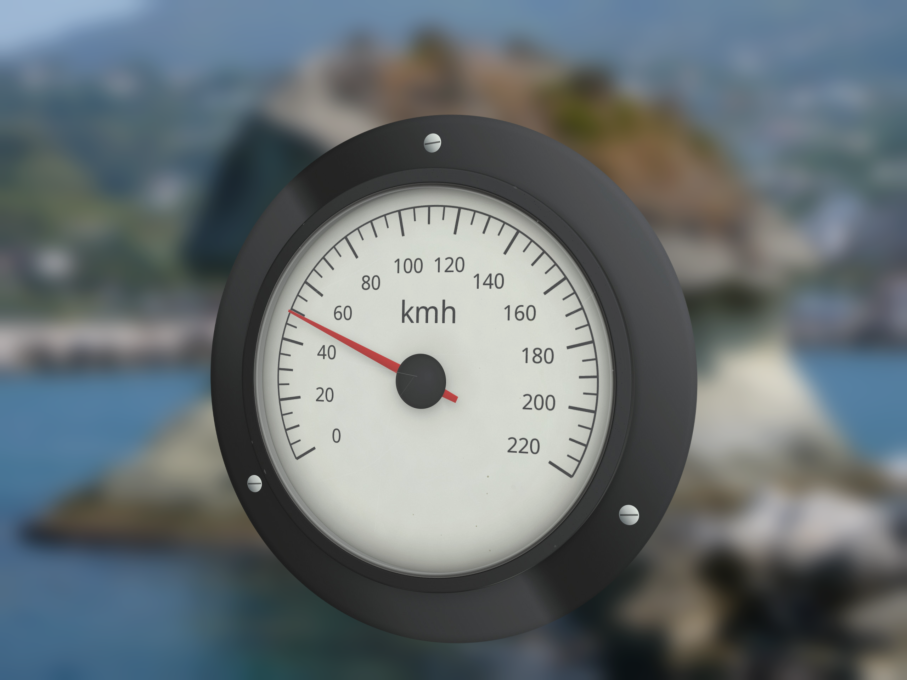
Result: {"value": 50, "unit": "km/h"}
